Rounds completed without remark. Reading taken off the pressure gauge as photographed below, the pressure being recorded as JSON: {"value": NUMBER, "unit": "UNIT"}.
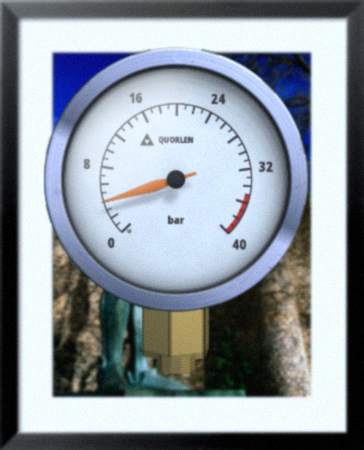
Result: {"value": 4, "unit": "bar"}
